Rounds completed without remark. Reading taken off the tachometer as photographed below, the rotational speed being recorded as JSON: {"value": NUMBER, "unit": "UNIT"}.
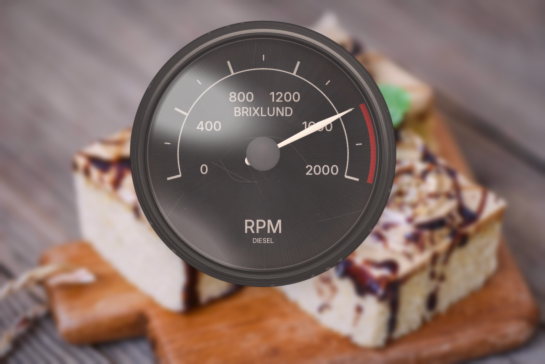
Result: {"value": 1600, "unit": "rpm"}
